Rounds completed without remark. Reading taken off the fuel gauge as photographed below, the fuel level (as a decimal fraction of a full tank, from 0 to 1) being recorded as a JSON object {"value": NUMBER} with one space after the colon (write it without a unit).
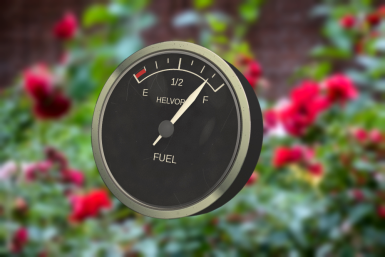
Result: {"value": 0.875}
